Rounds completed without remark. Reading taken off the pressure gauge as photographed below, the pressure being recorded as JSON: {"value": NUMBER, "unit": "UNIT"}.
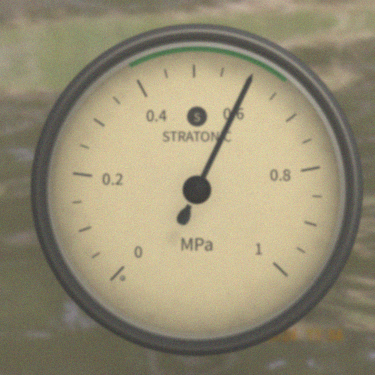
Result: {"value": 0.6, "unit": "MPa"}
